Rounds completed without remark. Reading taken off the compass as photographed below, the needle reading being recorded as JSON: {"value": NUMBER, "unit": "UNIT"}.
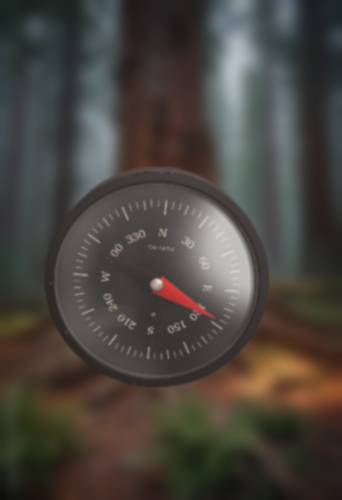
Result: {"value": 115, "unit": "°"}
